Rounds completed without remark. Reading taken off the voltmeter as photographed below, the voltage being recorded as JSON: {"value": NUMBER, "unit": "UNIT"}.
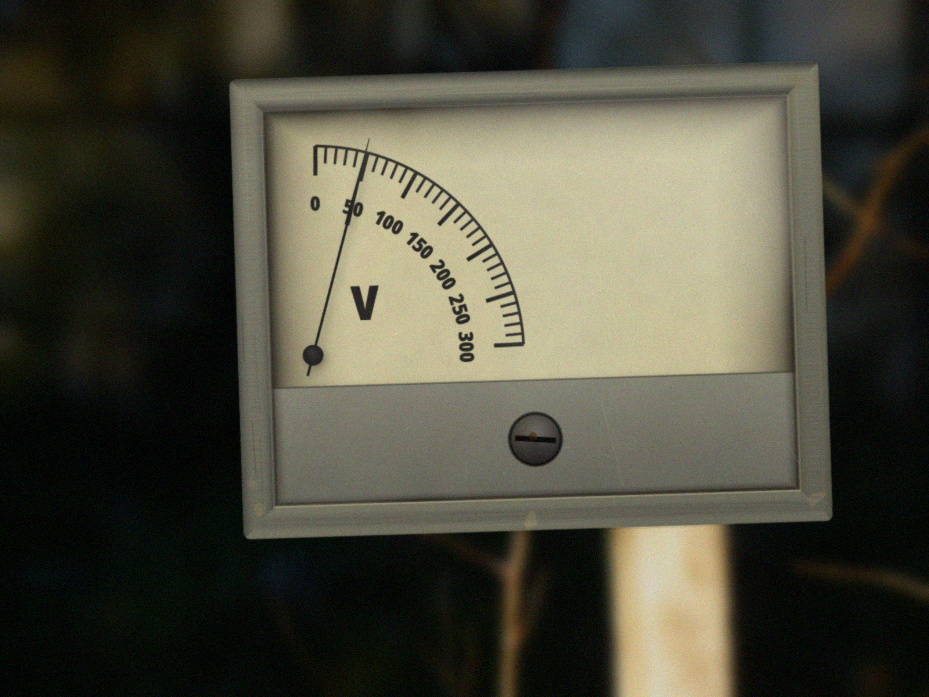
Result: {"value": 50, "unit": "V"}
